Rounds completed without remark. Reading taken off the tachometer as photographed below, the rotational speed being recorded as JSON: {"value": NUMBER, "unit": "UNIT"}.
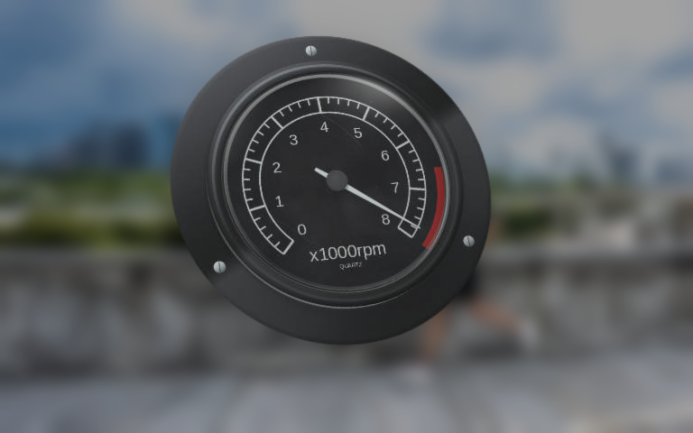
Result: {"value": 7800, "unit": "rpm"}
